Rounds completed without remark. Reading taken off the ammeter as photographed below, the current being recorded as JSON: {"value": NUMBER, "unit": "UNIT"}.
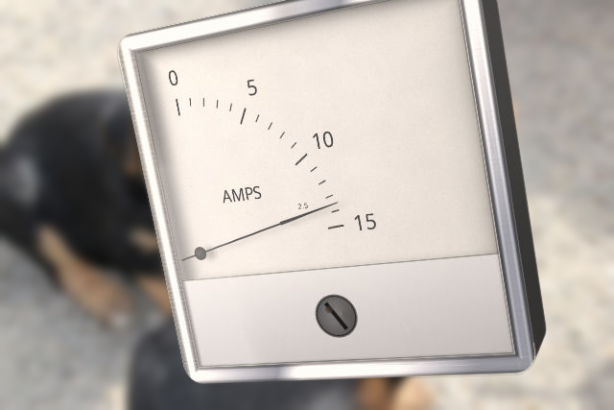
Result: {"value": 13.5, "unit": "A"}
